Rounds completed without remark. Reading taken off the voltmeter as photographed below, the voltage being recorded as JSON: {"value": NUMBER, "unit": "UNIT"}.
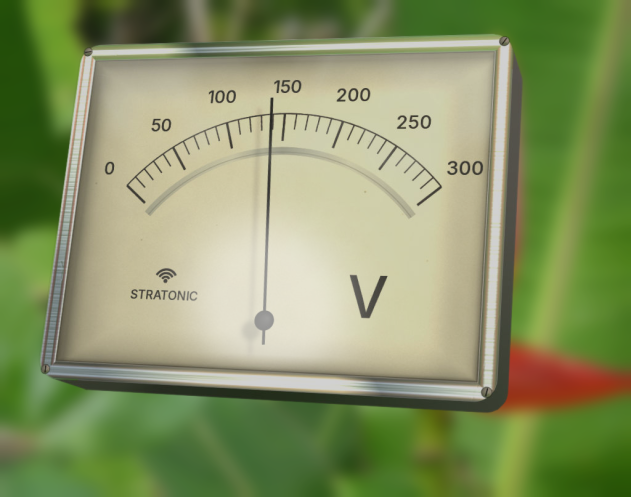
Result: {"value": 140, "unit": "V"}
